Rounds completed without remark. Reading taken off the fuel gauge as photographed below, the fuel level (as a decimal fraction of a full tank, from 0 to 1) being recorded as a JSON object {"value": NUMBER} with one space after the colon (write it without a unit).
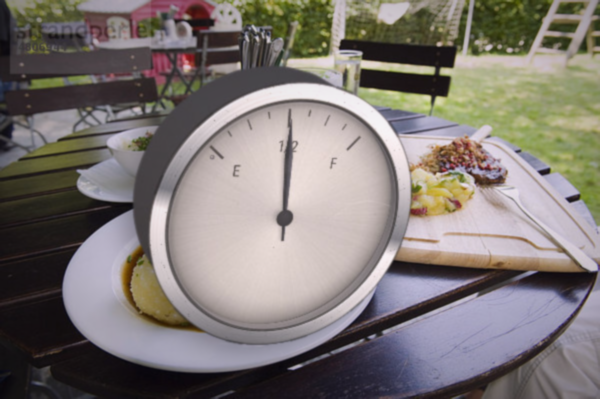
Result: {"value": 0.5}
